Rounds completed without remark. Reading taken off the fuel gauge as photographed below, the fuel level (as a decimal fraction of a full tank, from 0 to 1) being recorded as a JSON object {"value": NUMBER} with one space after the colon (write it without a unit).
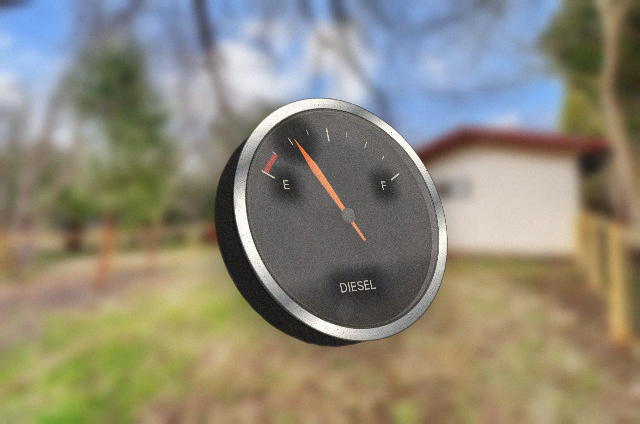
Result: {"value": 0.25}
